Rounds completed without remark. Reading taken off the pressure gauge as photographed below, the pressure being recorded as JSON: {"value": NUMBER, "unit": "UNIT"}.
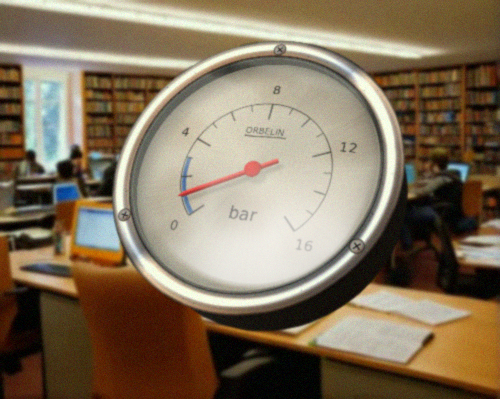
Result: {"value": 1, "unit": "bar"}
